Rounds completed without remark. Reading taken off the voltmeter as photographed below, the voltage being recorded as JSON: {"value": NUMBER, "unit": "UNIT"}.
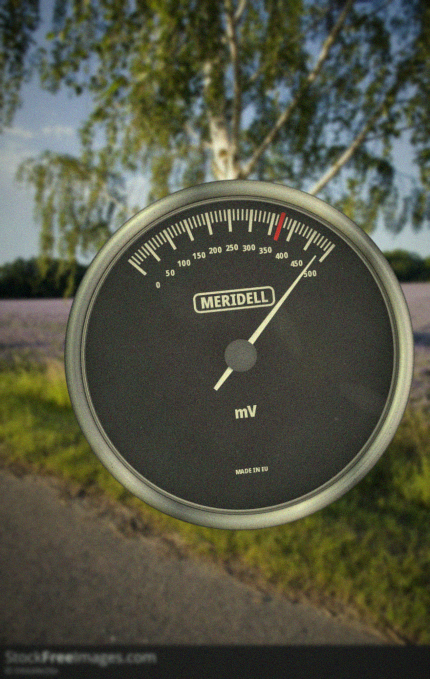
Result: {"value": 480, "unit": "mV"}
